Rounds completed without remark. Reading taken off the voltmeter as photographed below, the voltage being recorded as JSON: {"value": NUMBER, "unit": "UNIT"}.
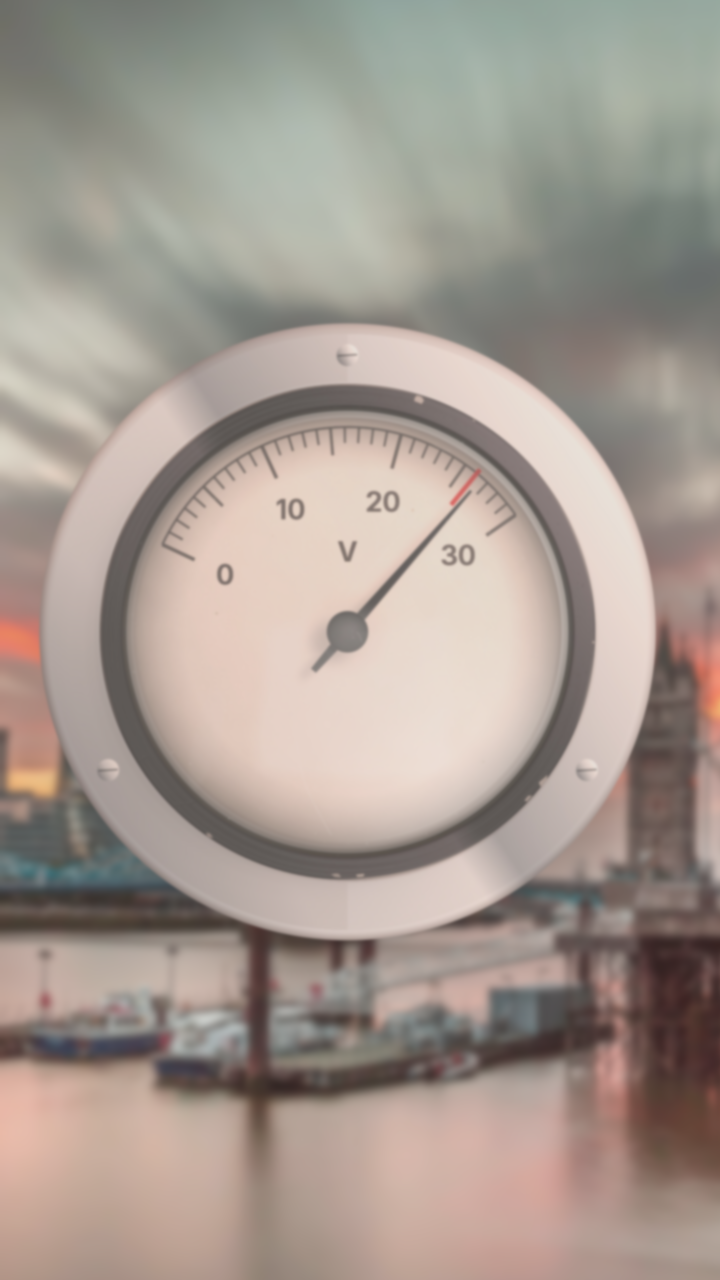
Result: {"value": 26.5, "unit": "V"}
